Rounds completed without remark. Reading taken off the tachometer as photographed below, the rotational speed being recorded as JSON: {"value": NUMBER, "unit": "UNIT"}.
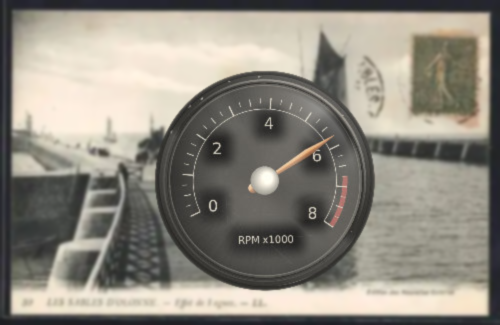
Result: {"value": 5750, "unit": "rpm"}
